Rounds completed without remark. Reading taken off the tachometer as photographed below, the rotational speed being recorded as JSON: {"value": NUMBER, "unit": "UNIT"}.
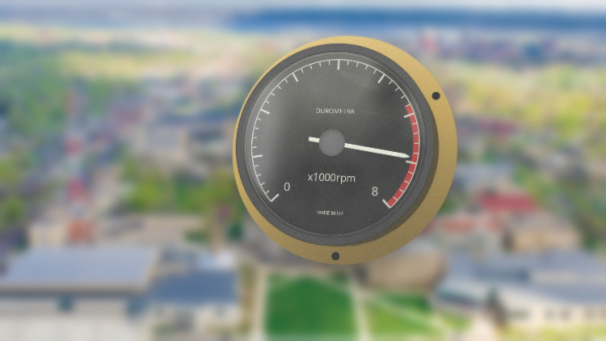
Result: {"value": 6900, "unit": "rpm"}
